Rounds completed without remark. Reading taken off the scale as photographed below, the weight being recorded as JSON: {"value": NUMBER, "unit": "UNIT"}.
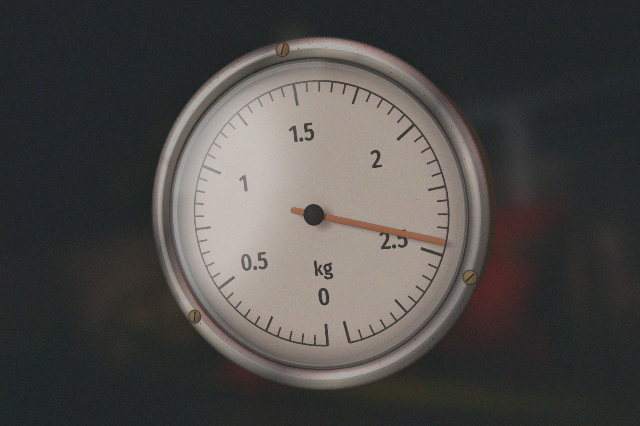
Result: {"value": 2.45, "unit": "kg"}
